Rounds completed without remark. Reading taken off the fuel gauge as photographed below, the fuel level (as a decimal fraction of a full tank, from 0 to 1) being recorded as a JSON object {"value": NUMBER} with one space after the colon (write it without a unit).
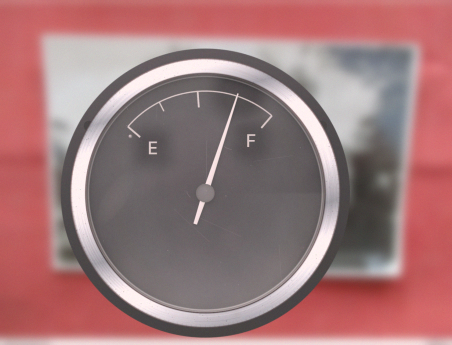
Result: {"value": 0.75}
